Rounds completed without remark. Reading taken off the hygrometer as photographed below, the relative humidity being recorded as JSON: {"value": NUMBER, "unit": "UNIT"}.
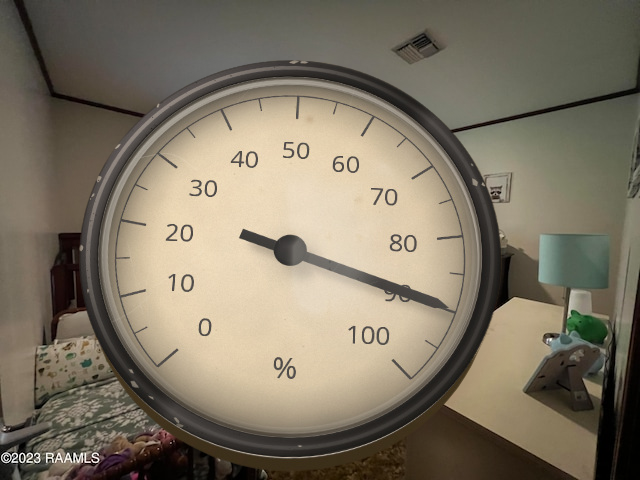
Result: {"value": 90, "unit": "%"}
